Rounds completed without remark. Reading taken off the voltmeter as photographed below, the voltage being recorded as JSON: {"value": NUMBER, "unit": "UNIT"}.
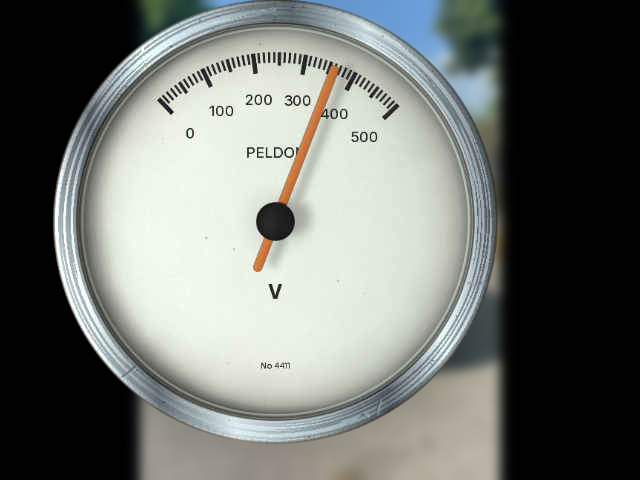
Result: {"value": 360, "unit": "V"}
